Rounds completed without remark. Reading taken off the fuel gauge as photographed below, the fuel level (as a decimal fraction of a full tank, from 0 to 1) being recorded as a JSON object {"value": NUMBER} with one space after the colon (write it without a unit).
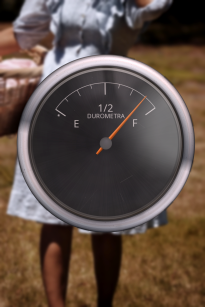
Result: {"value": 0.875}
